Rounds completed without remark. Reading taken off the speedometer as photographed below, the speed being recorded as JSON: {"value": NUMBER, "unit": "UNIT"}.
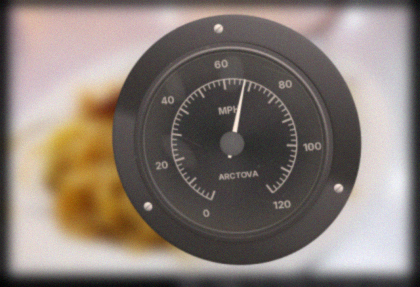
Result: {"value": 68, "unit": "mph"}
